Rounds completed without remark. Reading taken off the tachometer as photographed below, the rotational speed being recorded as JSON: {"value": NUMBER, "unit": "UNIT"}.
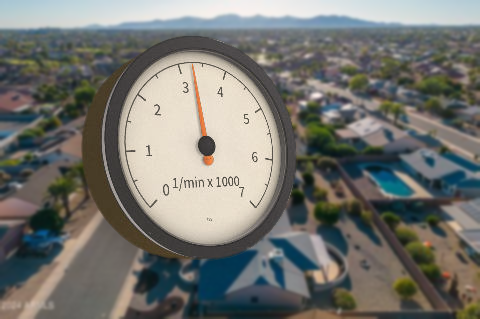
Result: {"value": 3250, "unit": "rpm"}
